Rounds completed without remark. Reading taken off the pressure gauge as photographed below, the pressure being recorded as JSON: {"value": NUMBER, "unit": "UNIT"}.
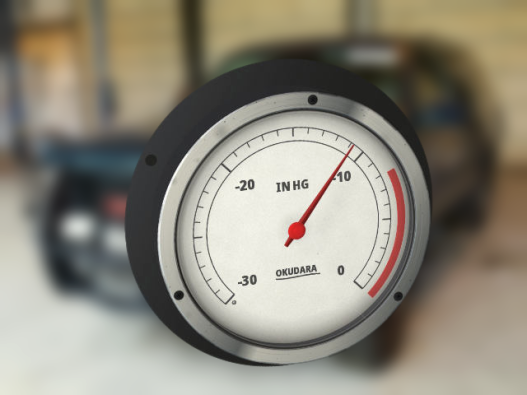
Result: {"value": -11, "unit": "inHg"}
